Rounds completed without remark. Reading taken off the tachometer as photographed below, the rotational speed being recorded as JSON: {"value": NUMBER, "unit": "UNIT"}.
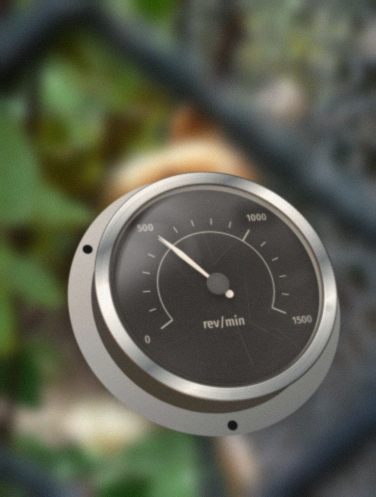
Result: {"value": 500, "unit": "rpm"}
